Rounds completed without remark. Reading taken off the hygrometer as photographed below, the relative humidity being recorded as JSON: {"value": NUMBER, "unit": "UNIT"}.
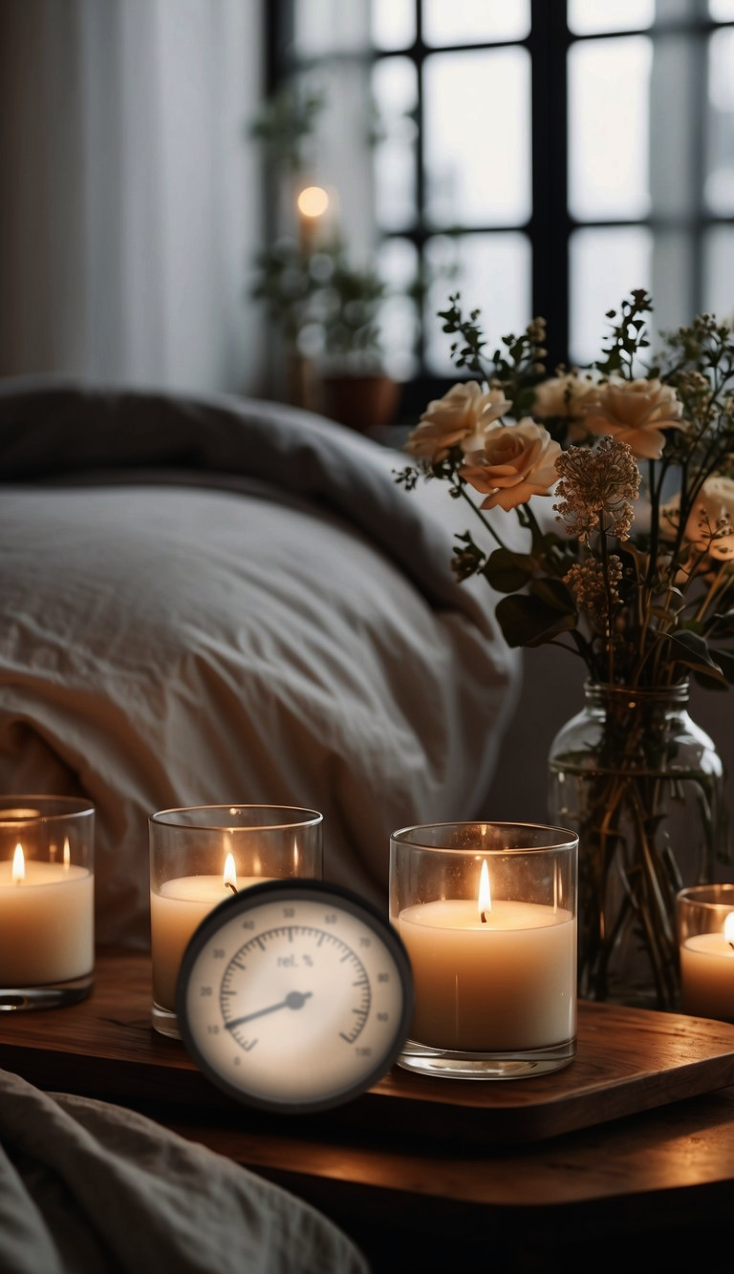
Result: {"value": 10, "unit": "%"}
